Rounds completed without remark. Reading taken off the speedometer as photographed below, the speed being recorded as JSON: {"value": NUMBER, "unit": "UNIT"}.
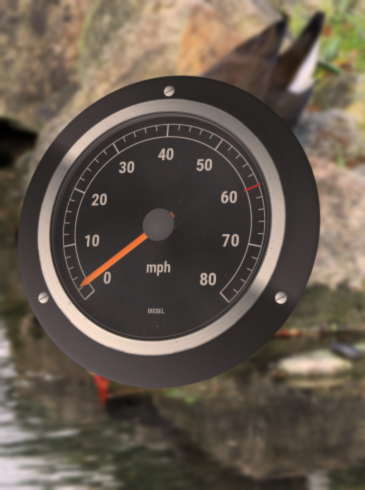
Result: {"value": 2, "unit": "mph"}
